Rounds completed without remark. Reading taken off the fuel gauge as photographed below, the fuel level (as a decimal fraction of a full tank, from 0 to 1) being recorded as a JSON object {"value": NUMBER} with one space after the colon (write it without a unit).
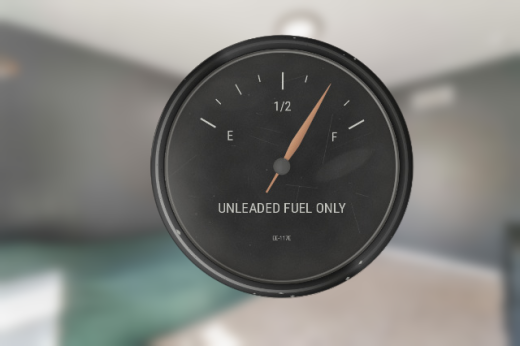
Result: {"value": 0.75}
